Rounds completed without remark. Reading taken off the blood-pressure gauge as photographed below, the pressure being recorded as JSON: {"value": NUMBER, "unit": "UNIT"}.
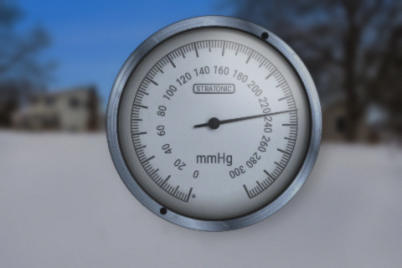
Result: {"value": 230, "unit": "mmHg"}
